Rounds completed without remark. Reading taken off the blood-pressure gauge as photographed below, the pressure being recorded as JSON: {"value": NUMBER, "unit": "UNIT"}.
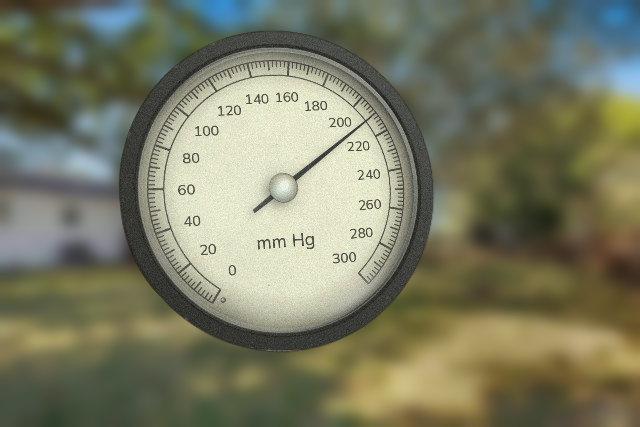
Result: {"value": 210, "unit": "mmHg"}
